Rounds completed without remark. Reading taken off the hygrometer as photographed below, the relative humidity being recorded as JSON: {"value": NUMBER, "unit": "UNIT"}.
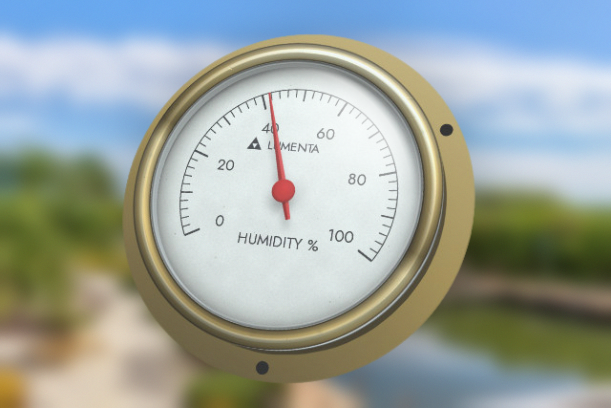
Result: {"value": 42, "unit": "%"}
